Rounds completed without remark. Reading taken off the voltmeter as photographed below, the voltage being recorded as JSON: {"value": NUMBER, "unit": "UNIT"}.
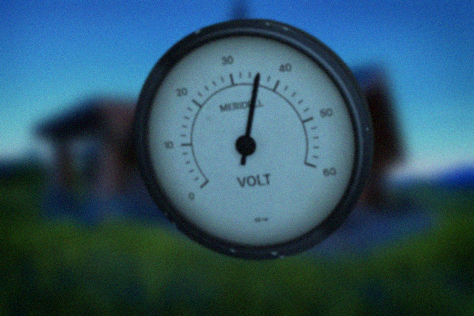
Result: {"value": 36, "unit": "V"}
